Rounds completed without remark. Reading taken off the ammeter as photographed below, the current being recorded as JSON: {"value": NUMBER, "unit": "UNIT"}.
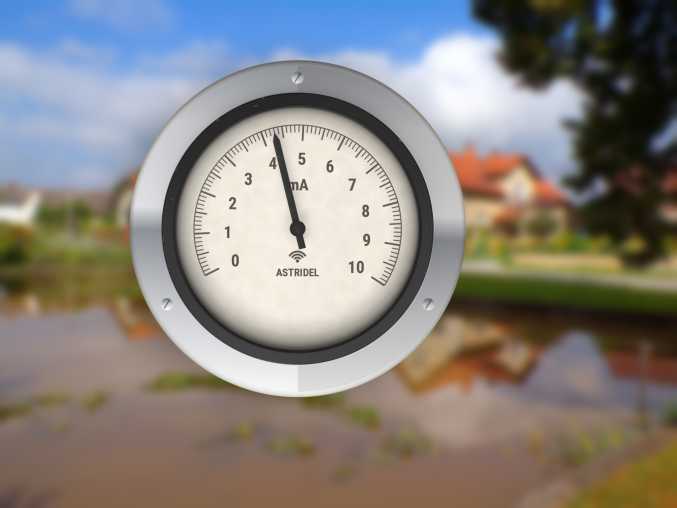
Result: {"value": 4.3, "unit": "mA"}
